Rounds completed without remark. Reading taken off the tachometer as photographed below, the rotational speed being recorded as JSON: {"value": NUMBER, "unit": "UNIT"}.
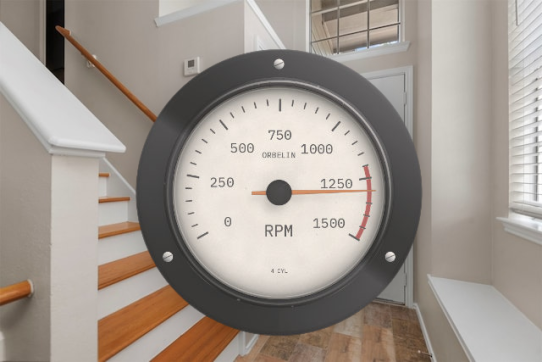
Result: {"value": 1300, "unit": "rpm"}
